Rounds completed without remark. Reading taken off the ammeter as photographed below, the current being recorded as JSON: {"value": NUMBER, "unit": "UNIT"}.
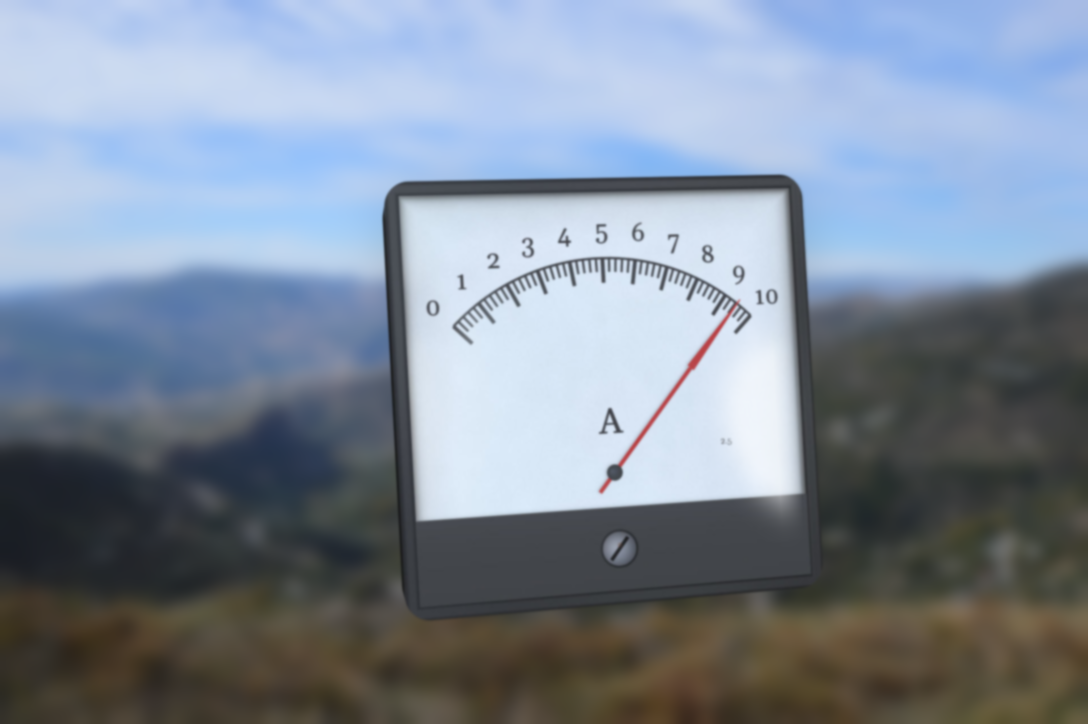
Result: {"value": 9.4, "unit": "A"}
